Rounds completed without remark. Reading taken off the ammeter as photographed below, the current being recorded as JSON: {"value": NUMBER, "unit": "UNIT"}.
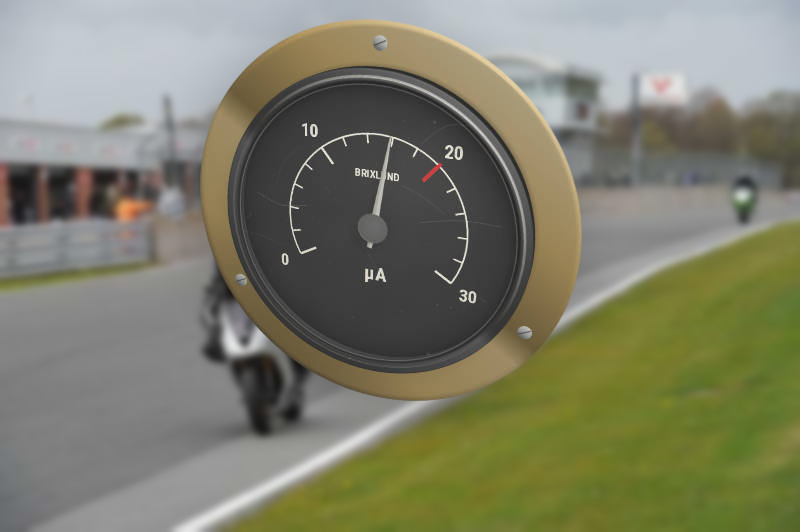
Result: {"value": 16, "unit": "µA"}
